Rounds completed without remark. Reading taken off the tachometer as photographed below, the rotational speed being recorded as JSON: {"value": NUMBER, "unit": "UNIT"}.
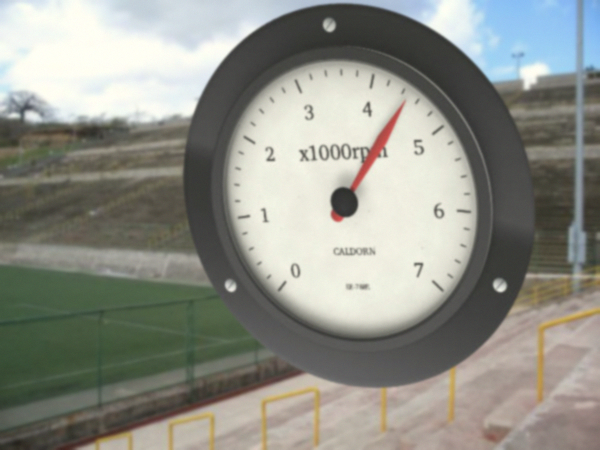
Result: {"value": 4500, "unit": "rpm"}
